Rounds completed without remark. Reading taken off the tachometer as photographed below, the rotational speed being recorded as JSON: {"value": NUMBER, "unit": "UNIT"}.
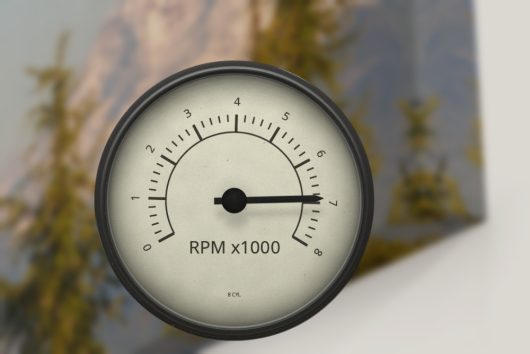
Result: {"value": 6900, "unit": "rpm"}
